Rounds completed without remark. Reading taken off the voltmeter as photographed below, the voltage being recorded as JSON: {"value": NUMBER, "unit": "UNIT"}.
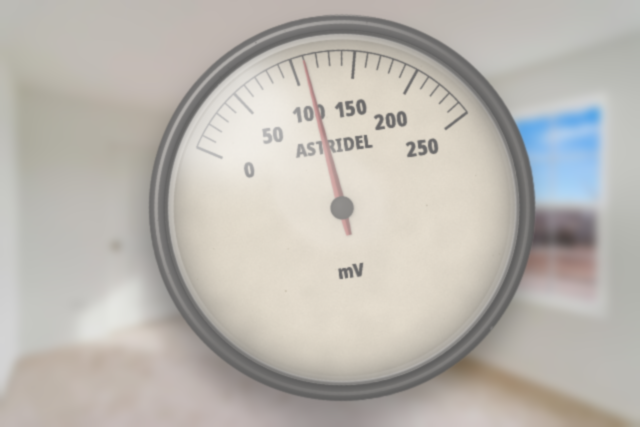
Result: {"value": 110, "unit": "mV"}
